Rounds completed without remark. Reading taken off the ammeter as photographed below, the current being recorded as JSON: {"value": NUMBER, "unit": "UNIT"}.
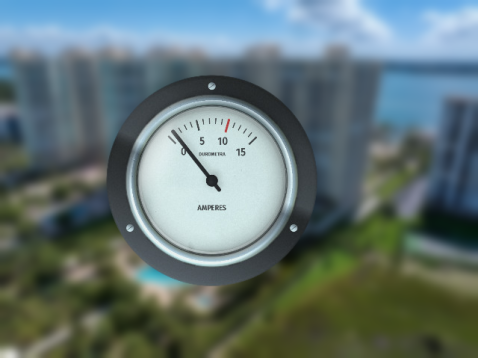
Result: {"value": 1, "unit": "A"}
